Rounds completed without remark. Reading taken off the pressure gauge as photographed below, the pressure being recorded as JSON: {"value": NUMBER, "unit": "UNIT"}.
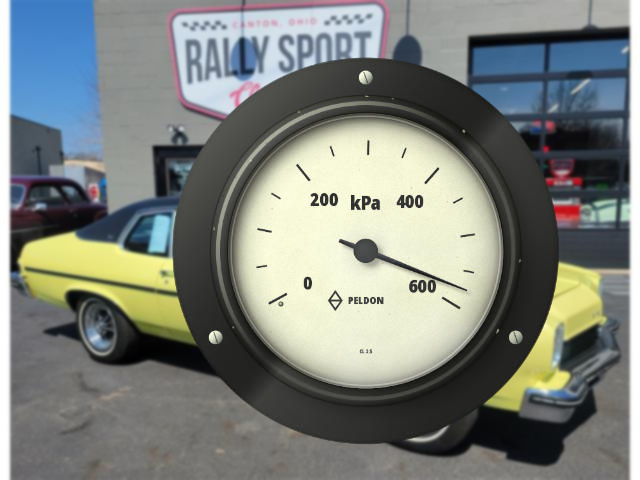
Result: {"value": 575, "unit": "kPa"}
